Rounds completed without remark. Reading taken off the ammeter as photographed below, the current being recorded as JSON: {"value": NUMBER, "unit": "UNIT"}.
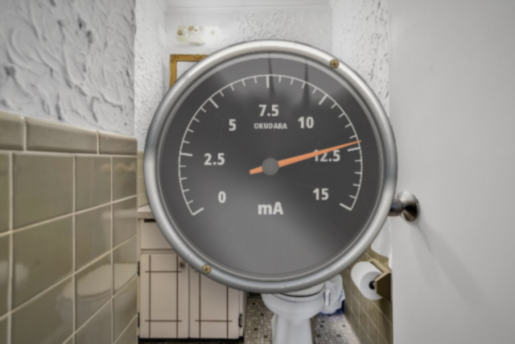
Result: {"value": 12.25, "unit": "mA"}
